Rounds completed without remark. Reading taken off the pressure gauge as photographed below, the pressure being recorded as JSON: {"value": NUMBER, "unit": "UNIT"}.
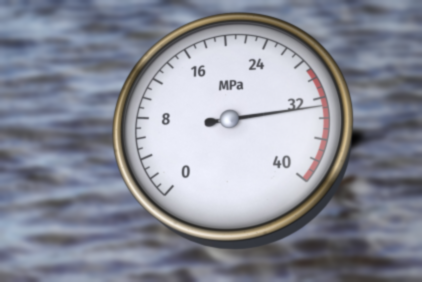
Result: {"value": 33, "unit": "MPa"}
